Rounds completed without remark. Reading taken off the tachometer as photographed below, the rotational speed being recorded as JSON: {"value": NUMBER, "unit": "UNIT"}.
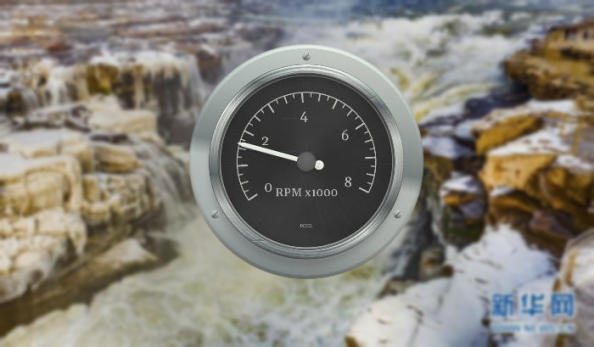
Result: {"value": 1625, "unit": "rpm"}
